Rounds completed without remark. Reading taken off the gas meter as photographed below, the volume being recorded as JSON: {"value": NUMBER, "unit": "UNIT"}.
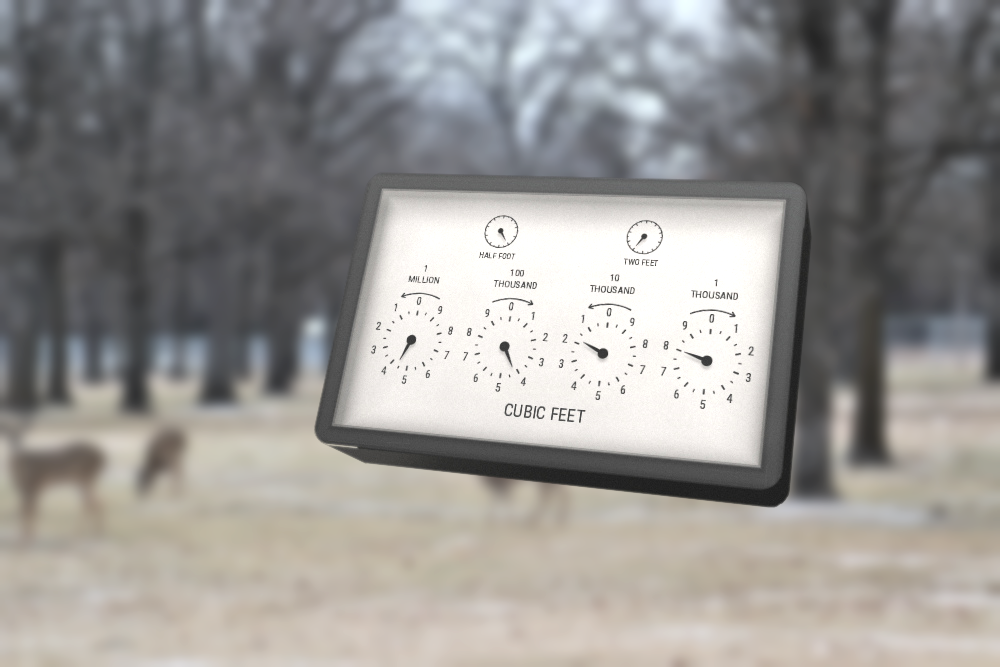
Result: {"value": 441800, "unit": "ft³"}
